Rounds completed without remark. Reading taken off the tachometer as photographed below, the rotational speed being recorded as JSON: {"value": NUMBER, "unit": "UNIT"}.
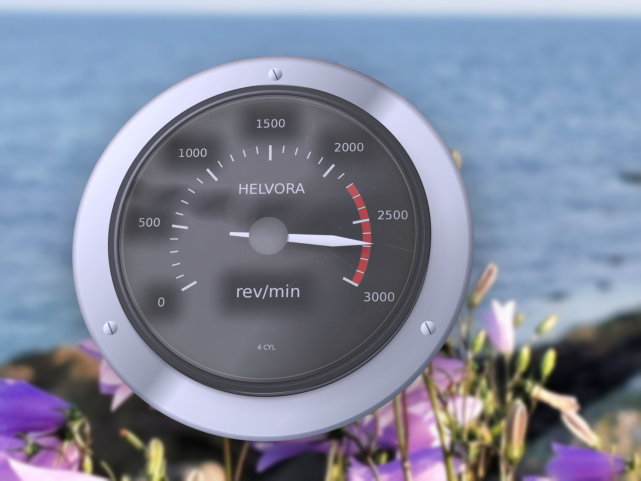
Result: {"value": 2700, "unit": "rpm"}
